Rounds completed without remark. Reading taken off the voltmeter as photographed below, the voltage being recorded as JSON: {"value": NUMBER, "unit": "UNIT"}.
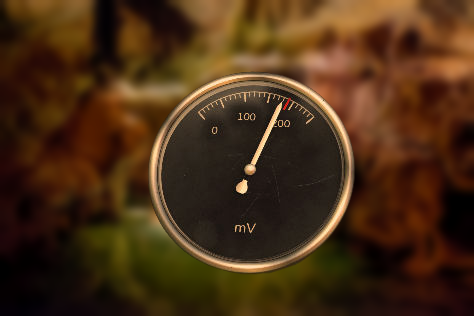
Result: {"value": 180, "unit": "mV"}
